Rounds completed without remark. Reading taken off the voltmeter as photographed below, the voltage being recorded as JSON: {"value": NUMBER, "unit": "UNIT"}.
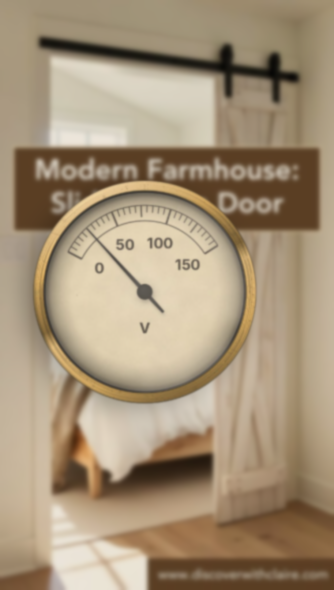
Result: {"value": 25, "unit": "V"}
